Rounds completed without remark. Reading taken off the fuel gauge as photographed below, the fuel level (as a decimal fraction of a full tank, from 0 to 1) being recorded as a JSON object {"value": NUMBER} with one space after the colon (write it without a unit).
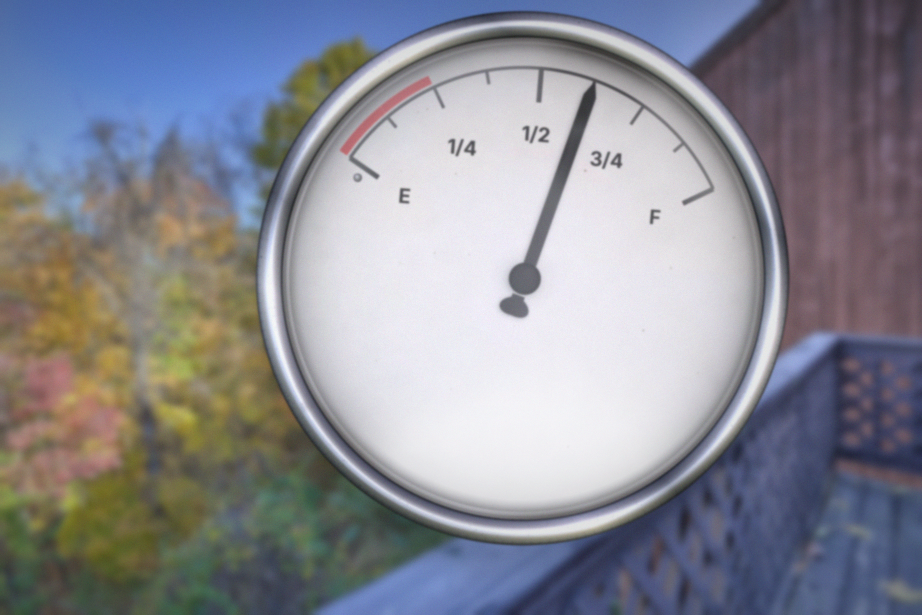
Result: {"value": 0.625}
